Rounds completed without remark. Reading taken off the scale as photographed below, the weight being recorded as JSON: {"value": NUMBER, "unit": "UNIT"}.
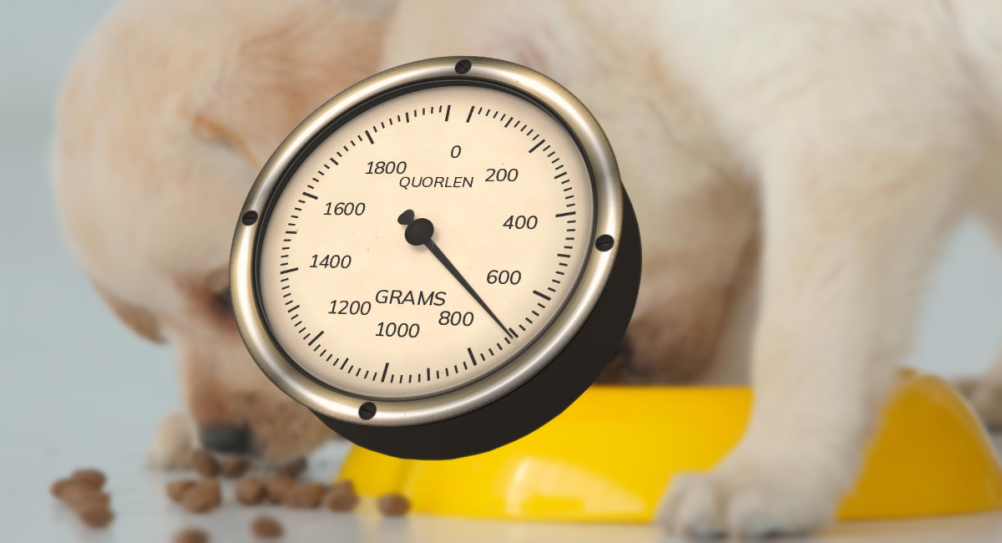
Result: {"value": 710, "unit": "g"}
